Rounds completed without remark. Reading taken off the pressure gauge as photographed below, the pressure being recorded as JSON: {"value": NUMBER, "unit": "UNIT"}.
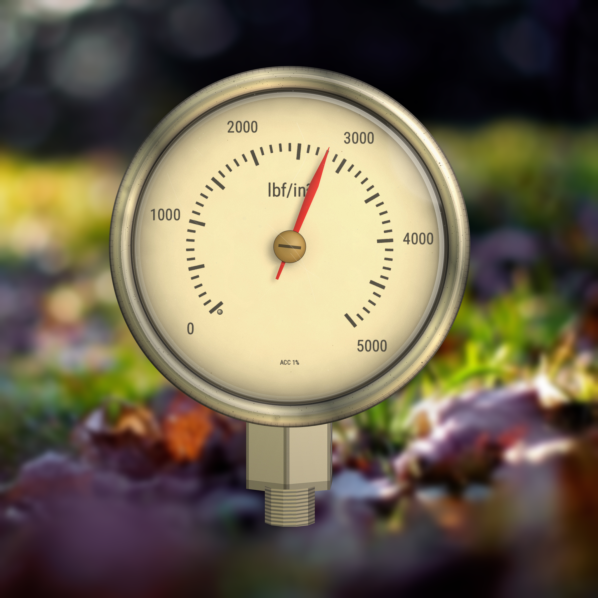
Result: {"value": 2800, "unit": "psi"}
